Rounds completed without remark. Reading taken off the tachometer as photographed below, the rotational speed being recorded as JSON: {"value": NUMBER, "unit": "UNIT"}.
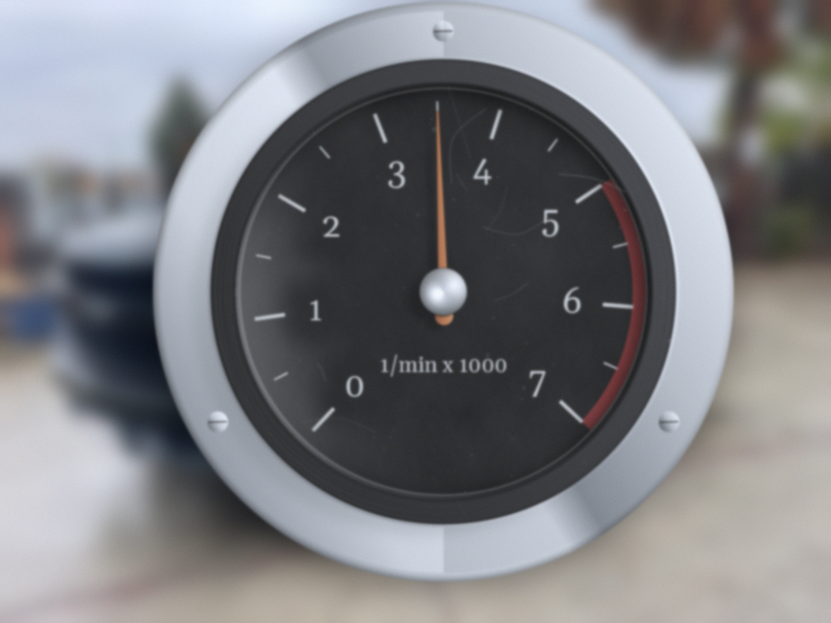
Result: {"value": 3500, "unit": "rpm"}
